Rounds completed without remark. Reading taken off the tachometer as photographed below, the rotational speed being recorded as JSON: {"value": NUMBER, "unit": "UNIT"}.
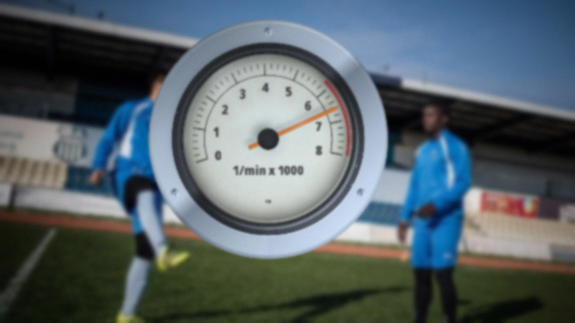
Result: {"value": 6600, "unit": "rpm"}
